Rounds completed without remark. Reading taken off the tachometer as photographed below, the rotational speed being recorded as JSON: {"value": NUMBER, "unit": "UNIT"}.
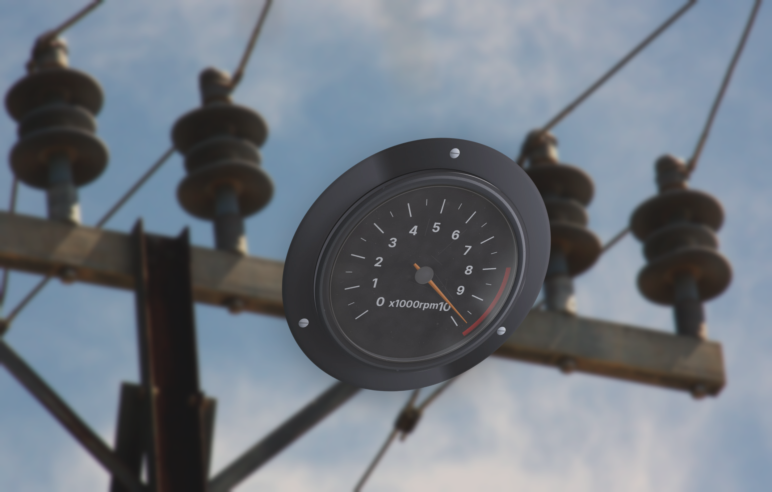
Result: {"value": 9750, "unit": "rpm"}
